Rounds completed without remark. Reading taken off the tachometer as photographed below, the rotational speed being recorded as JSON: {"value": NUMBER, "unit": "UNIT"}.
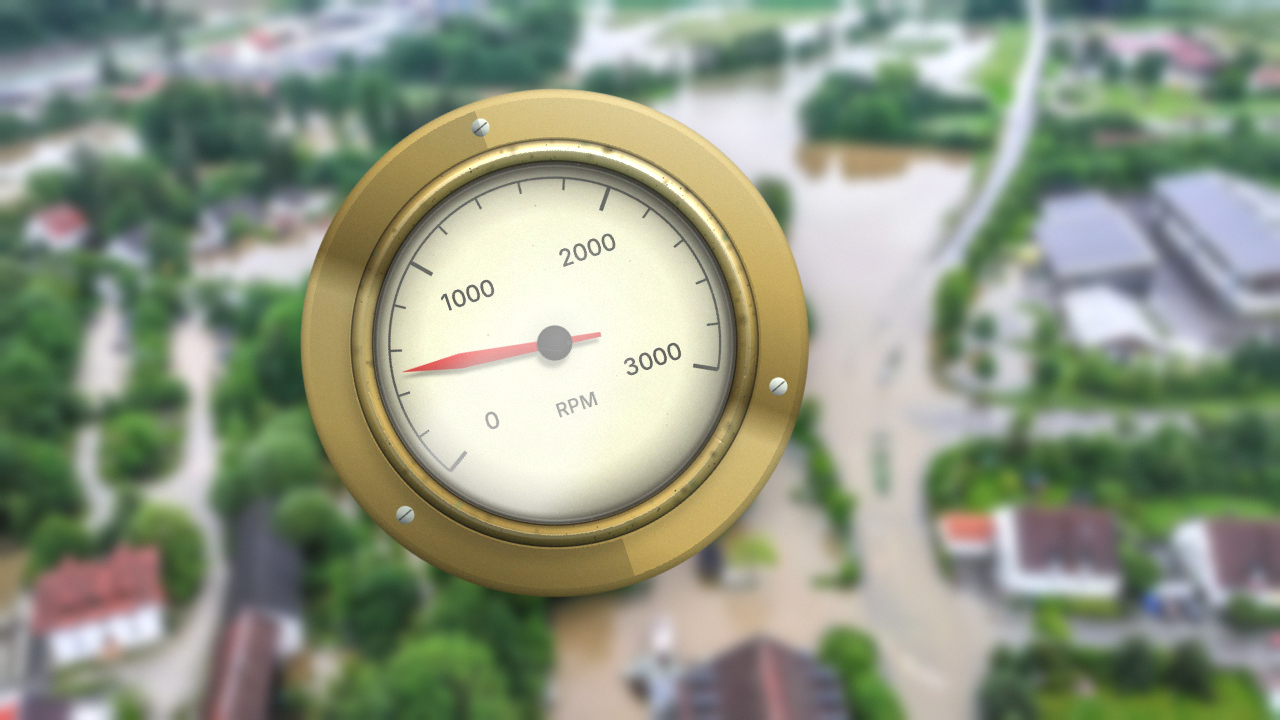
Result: {"value": 500, "unit": "rpm"}
